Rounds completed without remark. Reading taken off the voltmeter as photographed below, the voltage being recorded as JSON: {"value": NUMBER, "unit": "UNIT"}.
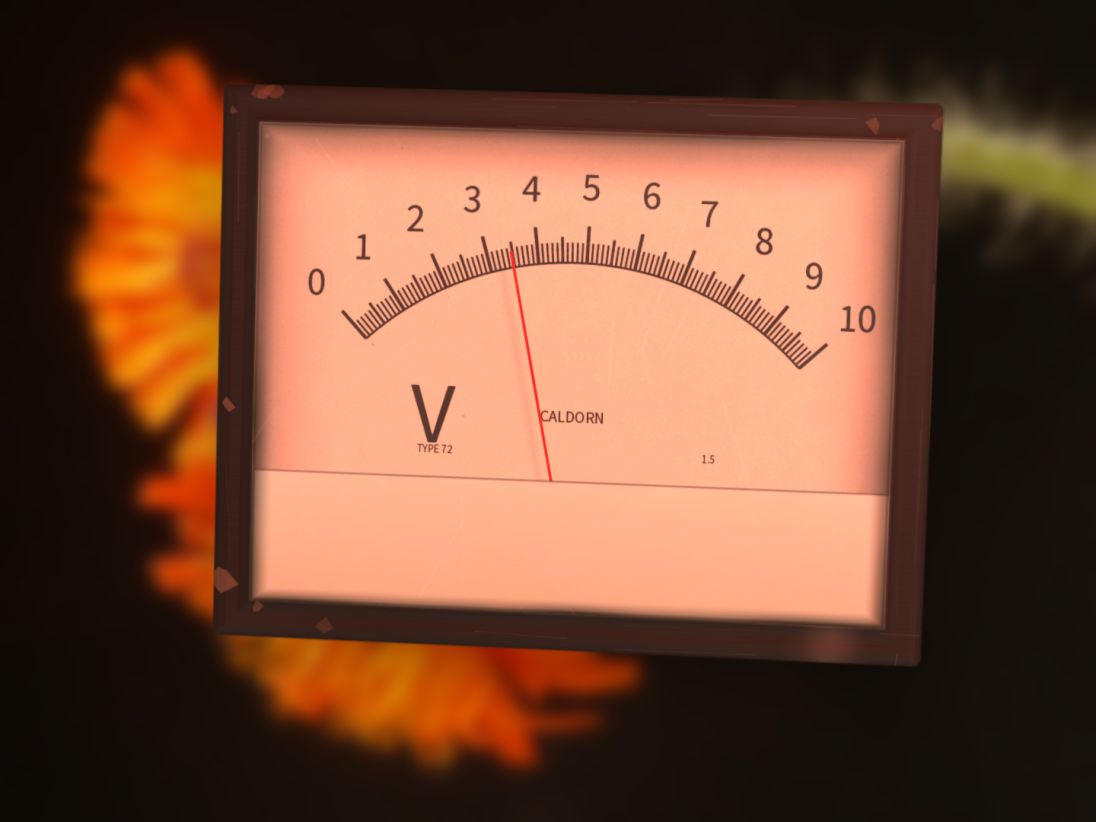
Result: {"value": 3.5, "unit": "V"}
